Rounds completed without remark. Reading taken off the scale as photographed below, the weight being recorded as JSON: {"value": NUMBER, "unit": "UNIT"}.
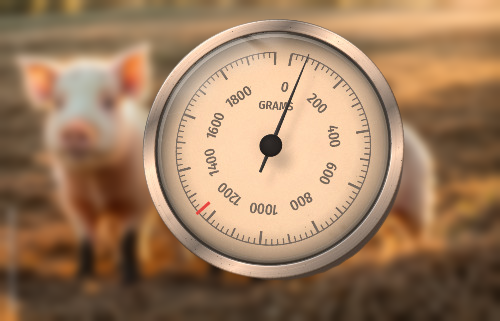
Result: {"value": 60, "unit": "g"}
